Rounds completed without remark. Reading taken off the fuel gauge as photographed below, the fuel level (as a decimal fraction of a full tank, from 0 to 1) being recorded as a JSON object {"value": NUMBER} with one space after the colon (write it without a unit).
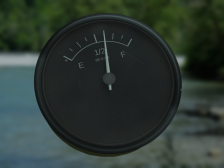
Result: {"value": 0.625}
